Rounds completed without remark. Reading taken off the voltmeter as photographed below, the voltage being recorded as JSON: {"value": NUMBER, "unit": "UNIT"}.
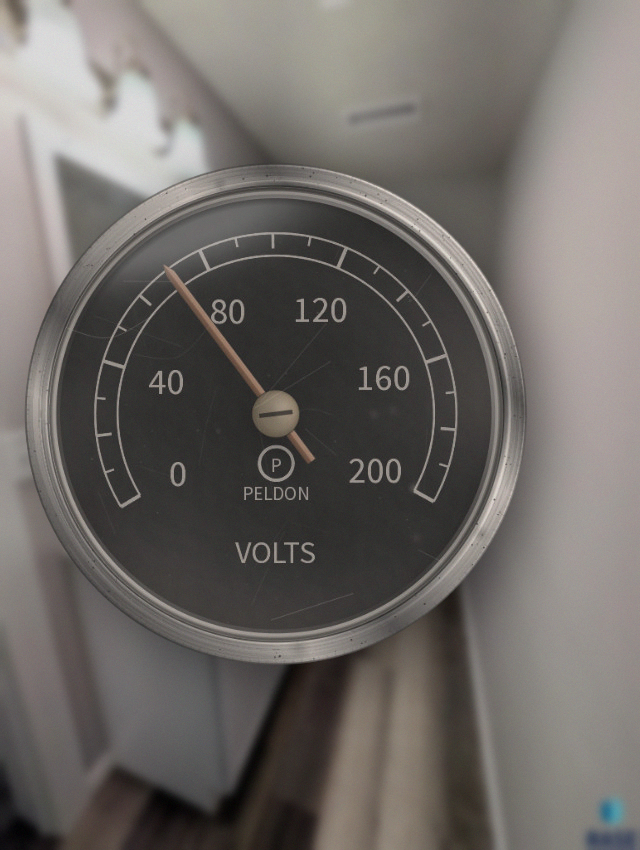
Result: {"value": 70, "unit": "V"}
